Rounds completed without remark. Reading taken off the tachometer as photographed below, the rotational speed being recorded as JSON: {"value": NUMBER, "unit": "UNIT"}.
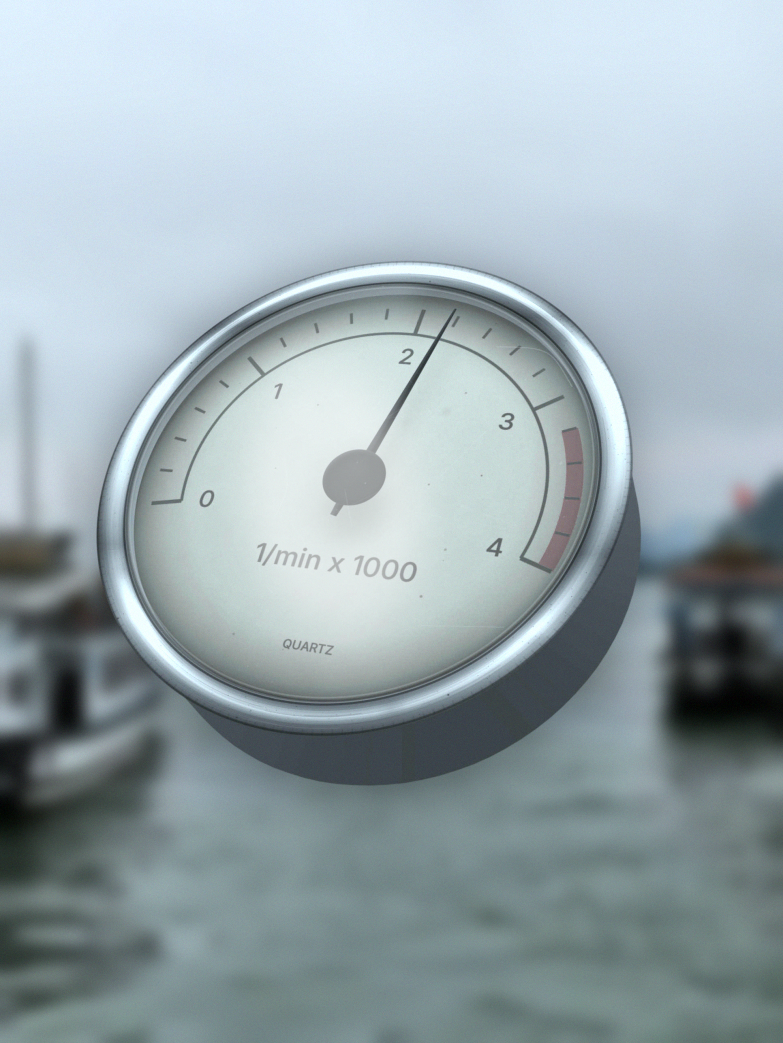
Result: {"value": 2200, "unit": "rpm"}
